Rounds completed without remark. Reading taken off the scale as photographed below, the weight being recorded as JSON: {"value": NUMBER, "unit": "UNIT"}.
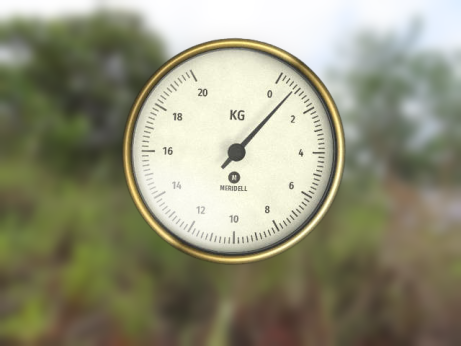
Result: {"value": 0.8, "unit": "kg"}
